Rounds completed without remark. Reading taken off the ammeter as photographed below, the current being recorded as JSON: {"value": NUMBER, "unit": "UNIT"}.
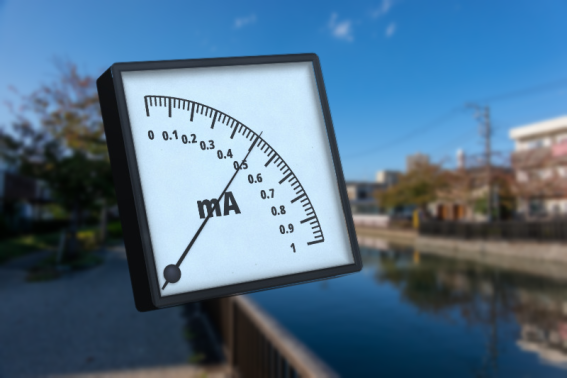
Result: {"value": 0.5, "unit": "mA"}
